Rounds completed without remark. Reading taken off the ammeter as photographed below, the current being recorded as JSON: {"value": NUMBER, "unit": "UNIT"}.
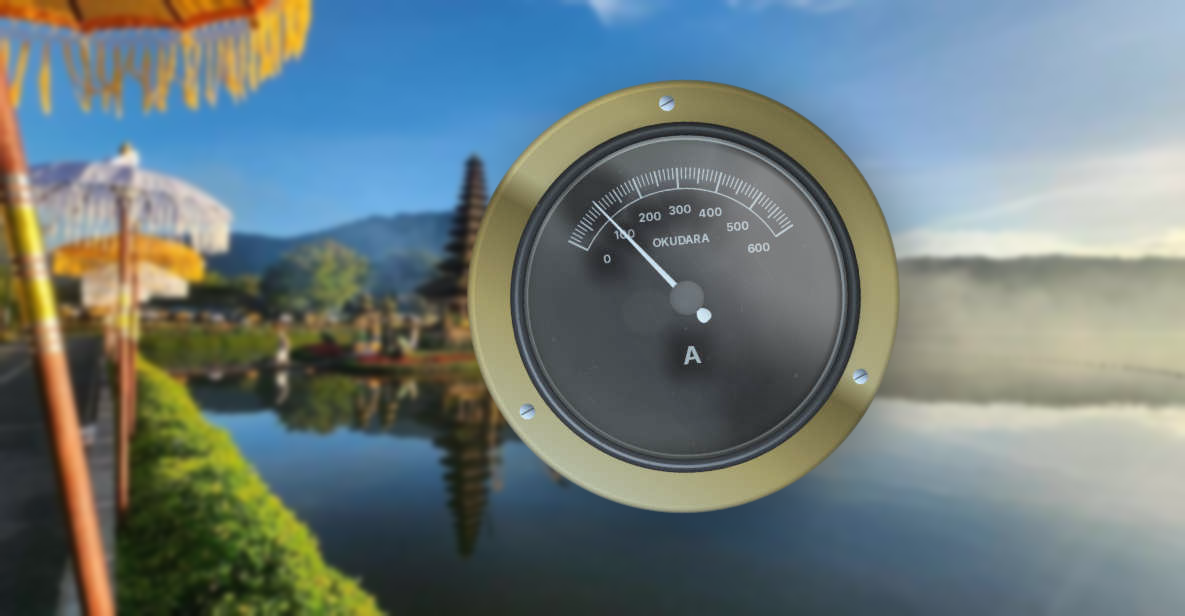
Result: {"value": 100, "unit": "A"}
